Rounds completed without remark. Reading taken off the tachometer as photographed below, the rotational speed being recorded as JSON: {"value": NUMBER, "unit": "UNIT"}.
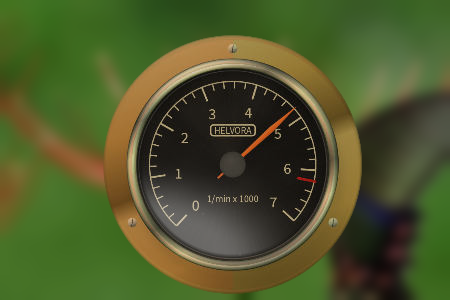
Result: {"value": 4800, "unit": "rpm"}
